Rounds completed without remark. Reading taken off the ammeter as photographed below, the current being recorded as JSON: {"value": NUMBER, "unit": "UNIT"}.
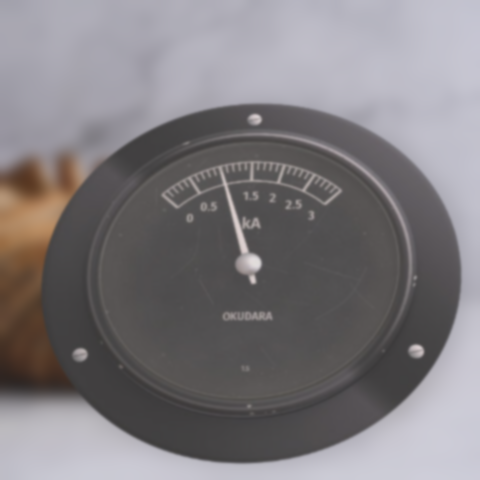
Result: {"value": 1, "unit": "kA"}
